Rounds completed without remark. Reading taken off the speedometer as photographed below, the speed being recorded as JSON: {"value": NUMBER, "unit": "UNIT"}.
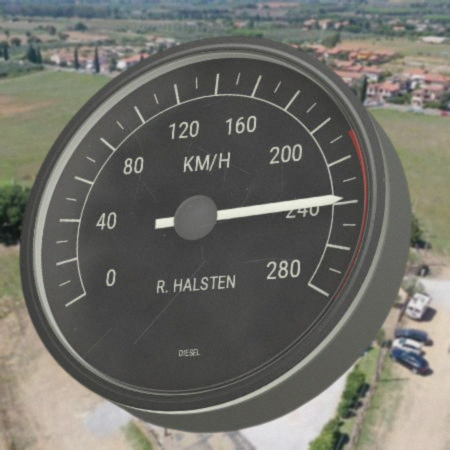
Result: {"value": 240, "unit": "km/h"}
